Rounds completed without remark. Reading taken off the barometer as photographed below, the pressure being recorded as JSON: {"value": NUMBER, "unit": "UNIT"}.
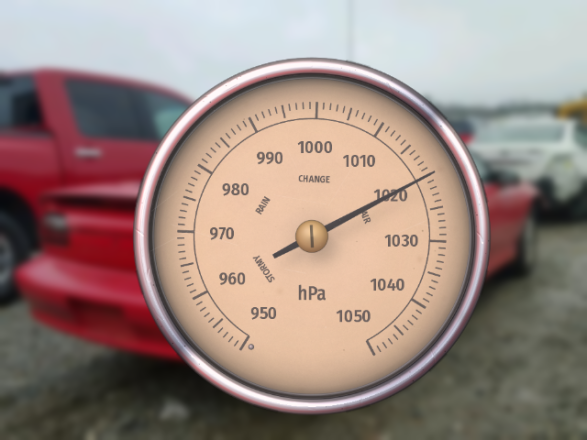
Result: {"value": 1020, "unit": "hPa"}
